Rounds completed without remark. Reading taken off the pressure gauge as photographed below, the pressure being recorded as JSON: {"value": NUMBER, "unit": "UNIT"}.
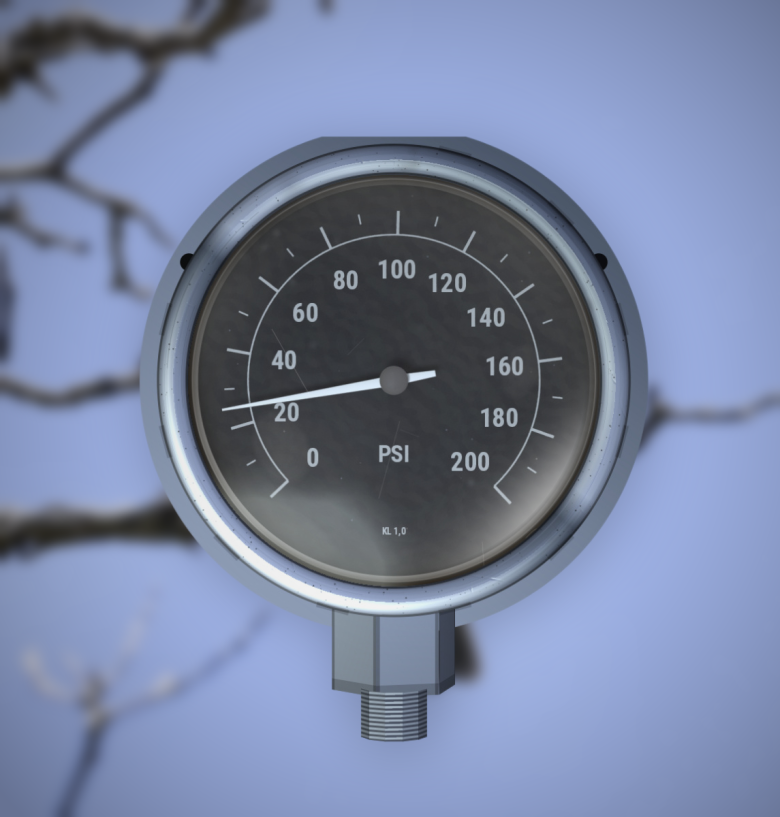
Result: {"value": 25, "unit": "psi"}
